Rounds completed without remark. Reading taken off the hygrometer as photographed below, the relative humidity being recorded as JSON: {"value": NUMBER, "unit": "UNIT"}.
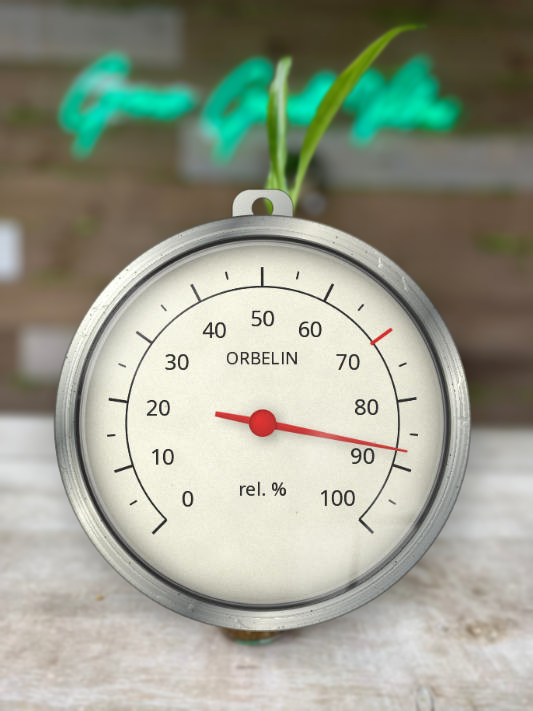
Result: {"value": 87.5, "unit": "%"}
